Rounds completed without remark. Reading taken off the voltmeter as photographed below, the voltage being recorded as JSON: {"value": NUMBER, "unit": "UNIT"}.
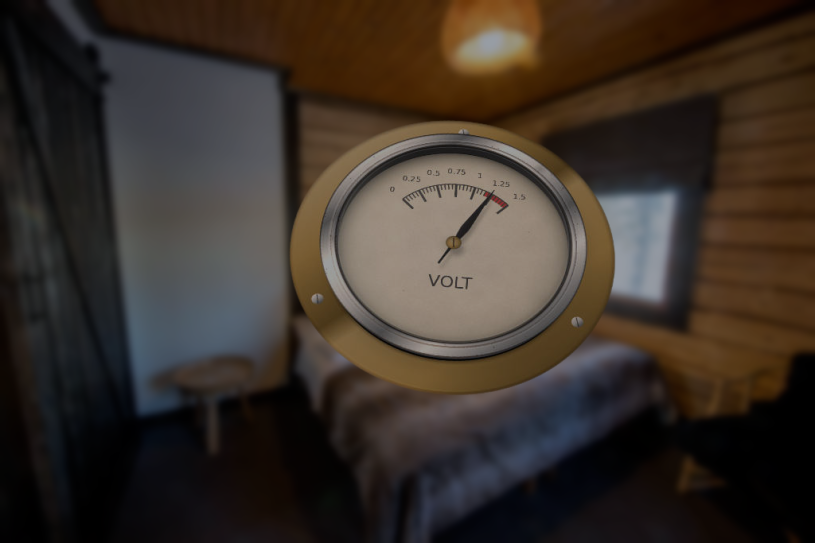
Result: {"value": 1.25, "unit": "V"}
